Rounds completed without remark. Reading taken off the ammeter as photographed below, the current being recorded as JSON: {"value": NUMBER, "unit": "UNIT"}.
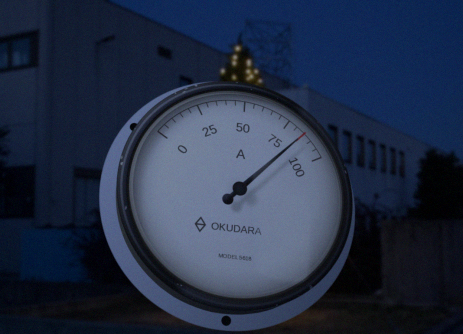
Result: {"value": 85, "unit": "A"}
